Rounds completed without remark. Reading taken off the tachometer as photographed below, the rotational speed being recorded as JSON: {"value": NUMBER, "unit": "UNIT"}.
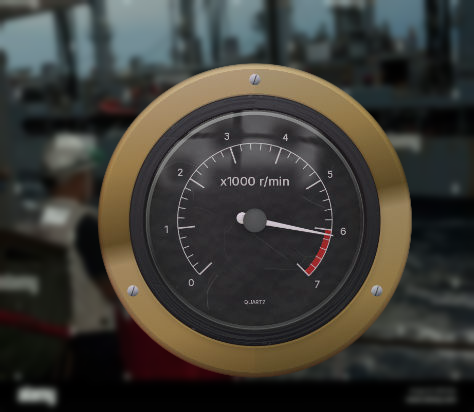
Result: {"value": 6100, "unit": "rpm"}
